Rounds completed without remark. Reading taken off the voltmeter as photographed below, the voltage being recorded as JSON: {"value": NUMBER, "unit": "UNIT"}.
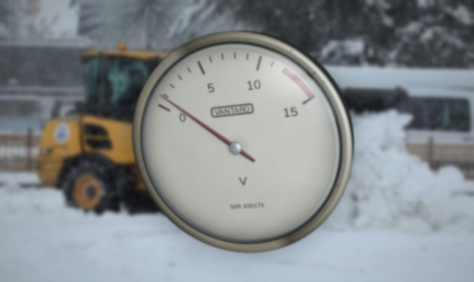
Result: {"value": 1, "unit": "V"}
